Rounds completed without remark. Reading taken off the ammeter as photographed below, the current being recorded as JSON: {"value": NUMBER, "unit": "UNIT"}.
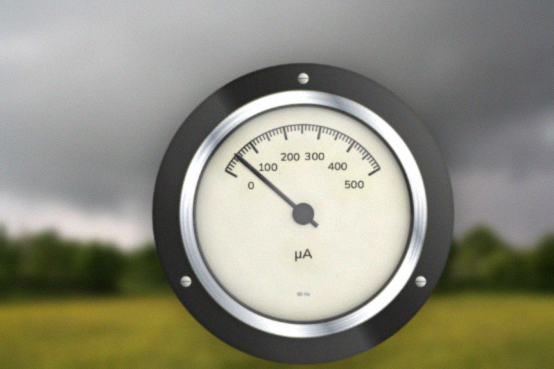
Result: {"value": 50, "unit": "µA"}
